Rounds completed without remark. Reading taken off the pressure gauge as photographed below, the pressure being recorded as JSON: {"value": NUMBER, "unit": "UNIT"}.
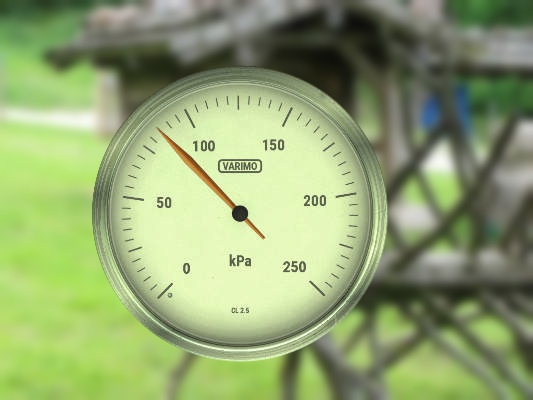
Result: {"value": 85, "unit": "kPa"}
